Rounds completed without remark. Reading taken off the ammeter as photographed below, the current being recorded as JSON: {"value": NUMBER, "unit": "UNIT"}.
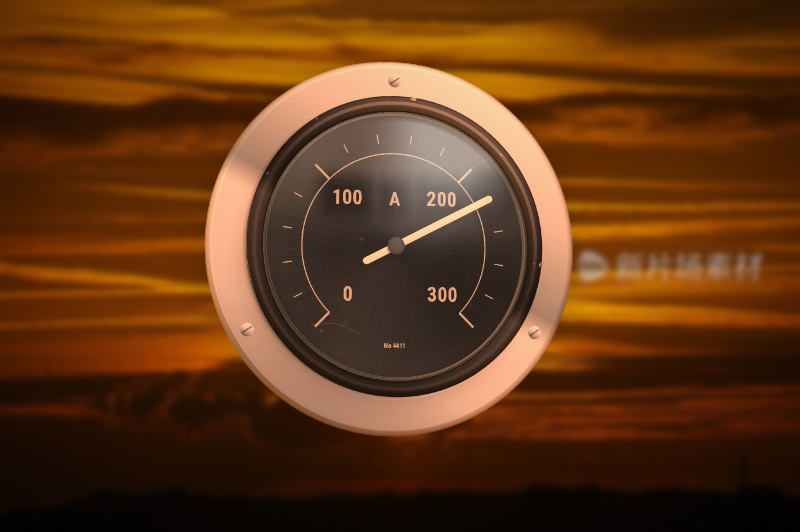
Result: {"value": 220, "unit": "A"}
